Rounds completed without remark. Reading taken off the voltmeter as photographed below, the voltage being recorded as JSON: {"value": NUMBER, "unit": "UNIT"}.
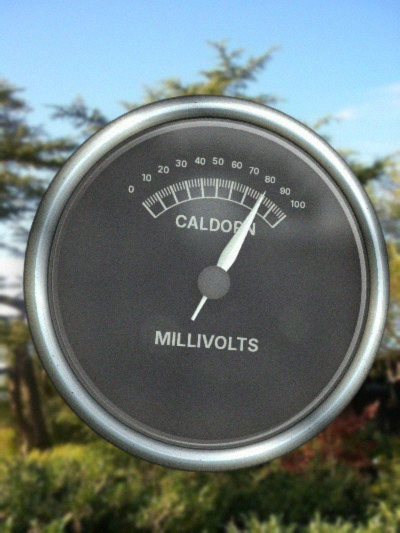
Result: {"value": 80, "unit": "mV"}
